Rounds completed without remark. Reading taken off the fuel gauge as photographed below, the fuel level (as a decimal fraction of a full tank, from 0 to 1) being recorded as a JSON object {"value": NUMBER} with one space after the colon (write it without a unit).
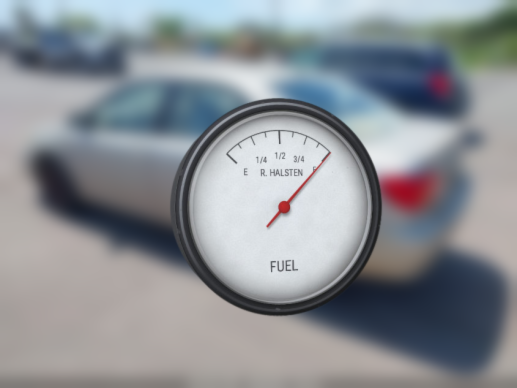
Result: {"value": 1}
